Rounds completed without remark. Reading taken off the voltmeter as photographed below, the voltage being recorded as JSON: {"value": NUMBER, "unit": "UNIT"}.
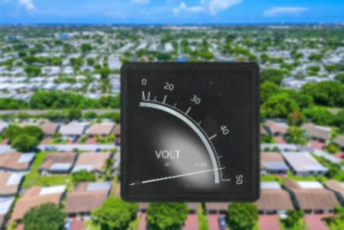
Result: {"value": 47.5, "unit": "V"}
